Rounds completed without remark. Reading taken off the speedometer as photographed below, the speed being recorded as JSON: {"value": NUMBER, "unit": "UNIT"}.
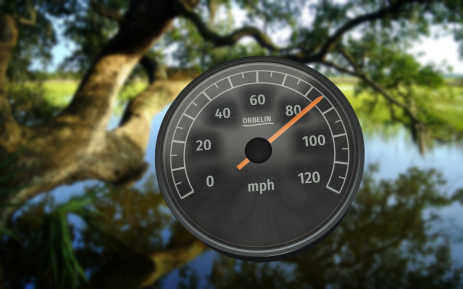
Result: {"value": 85, "unit": "mph"}
